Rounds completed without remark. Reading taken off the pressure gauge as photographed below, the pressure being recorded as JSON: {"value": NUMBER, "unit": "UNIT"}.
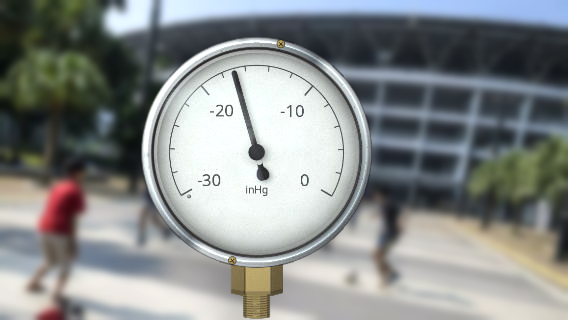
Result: {"value": -17, "unit": "inHg"}
